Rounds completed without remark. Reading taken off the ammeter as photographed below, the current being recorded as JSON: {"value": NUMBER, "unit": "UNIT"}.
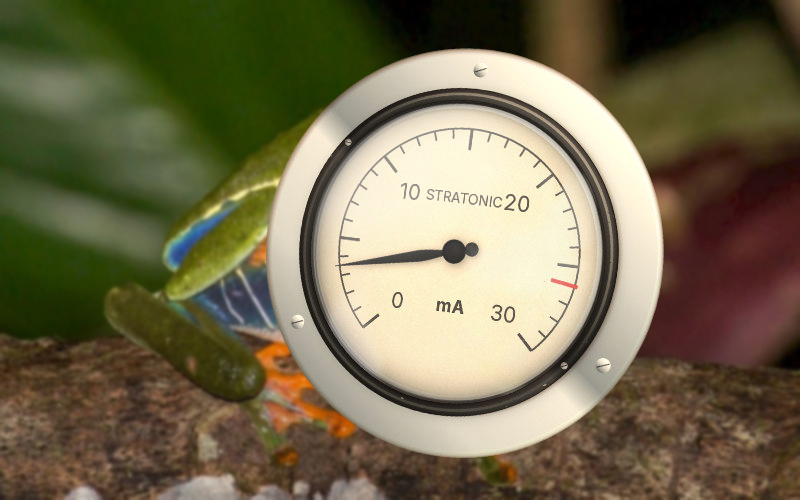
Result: {"value": 3.5, "unit": "mA"}
